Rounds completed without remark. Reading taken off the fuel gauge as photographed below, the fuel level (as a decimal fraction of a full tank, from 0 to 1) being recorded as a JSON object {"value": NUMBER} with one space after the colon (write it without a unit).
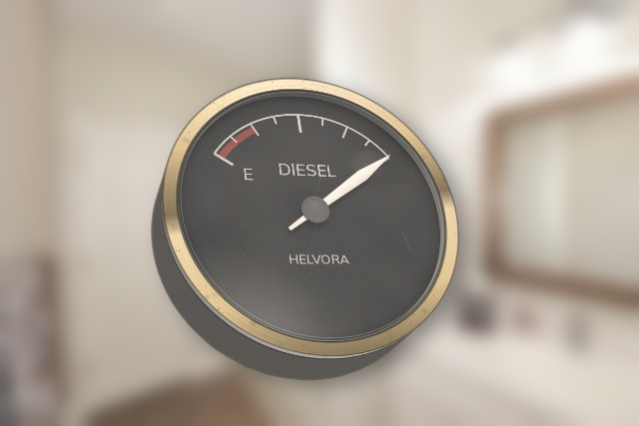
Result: {"value": 1}
